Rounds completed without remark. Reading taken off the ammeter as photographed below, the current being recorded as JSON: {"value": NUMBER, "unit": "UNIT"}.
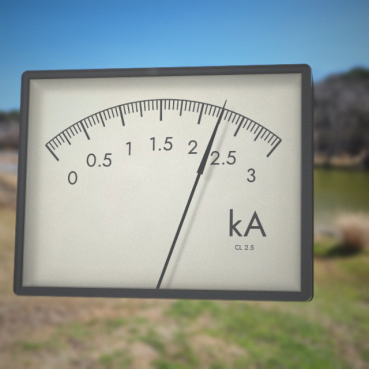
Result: {"value": 2.25, "unit": "kA"}
